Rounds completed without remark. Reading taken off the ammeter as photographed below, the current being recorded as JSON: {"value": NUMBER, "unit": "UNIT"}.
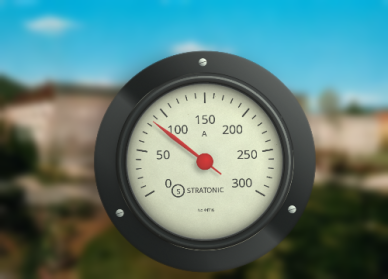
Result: {"value": 85, "unit": "A"}
